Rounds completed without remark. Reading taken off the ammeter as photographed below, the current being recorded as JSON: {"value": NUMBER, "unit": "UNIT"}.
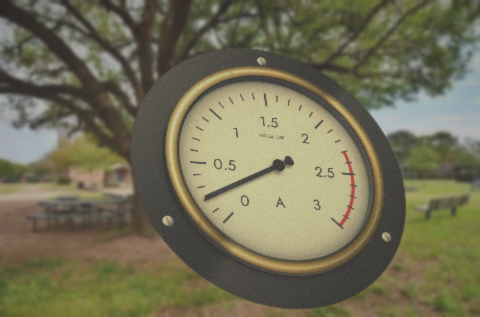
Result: {"value": 0.2, "unit": "A"}
